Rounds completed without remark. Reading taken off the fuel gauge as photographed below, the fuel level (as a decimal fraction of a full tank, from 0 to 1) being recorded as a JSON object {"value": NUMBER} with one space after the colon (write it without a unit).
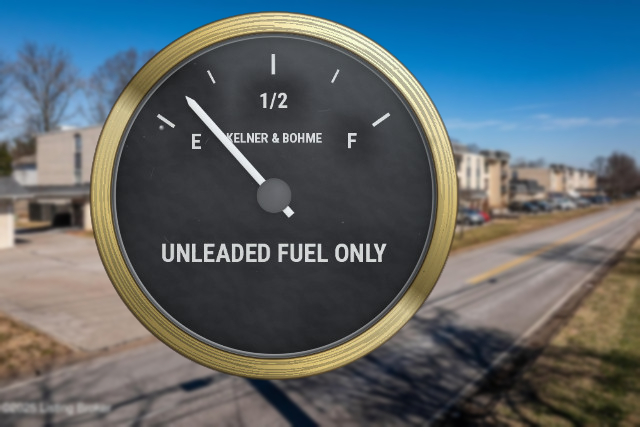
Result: {"value": 0.125}
